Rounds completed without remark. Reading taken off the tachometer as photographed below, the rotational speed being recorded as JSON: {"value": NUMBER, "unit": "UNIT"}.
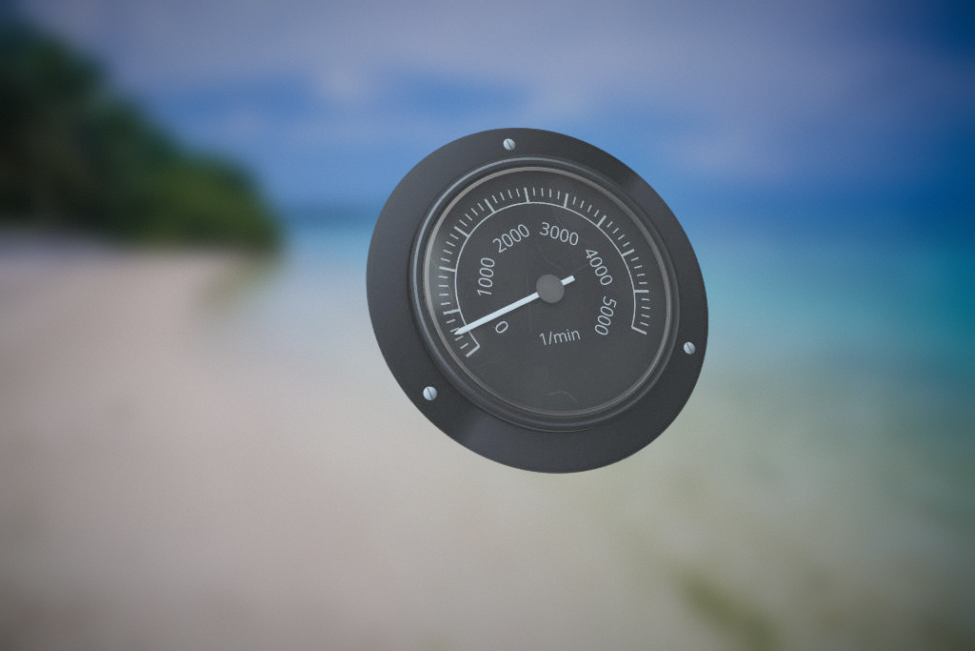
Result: {"value": 250, "unit": "rpm"}
